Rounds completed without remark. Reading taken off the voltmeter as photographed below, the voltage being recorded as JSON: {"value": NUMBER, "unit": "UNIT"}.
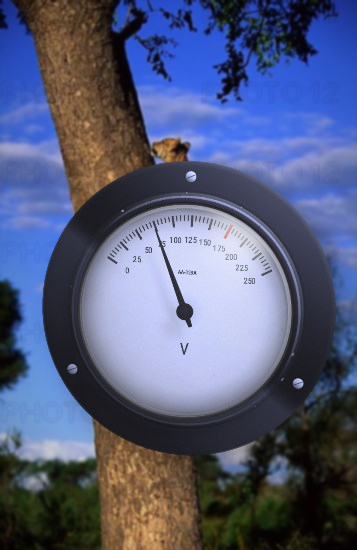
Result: {"value": 75, "unit": "V"}
